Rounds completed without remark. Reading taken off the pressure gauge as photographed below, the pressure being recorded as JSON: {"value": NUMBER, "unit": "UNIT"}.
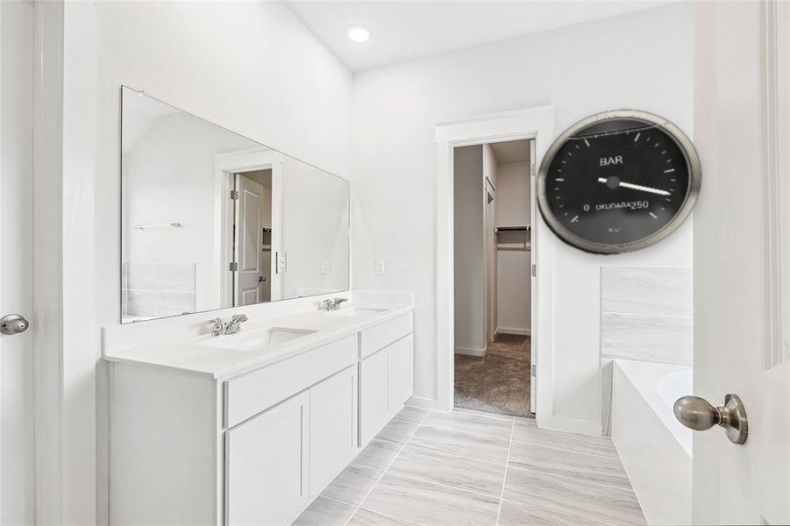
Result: {"value": 225, "unit": "bar"}
